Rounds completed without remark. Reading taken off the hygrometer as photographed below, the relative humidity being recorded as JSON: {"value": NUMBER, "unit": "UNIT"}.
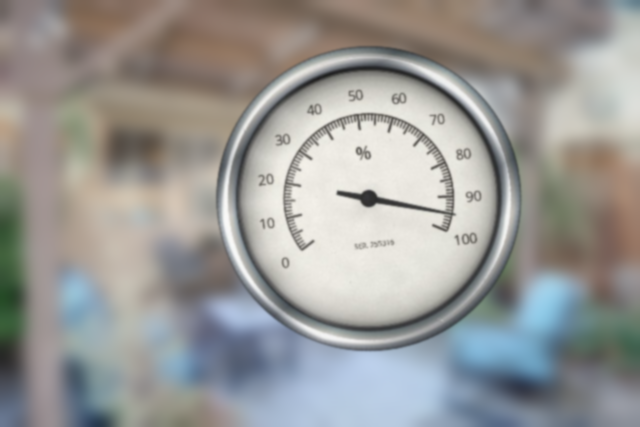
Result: {"value": 95, "unit": "%"}
